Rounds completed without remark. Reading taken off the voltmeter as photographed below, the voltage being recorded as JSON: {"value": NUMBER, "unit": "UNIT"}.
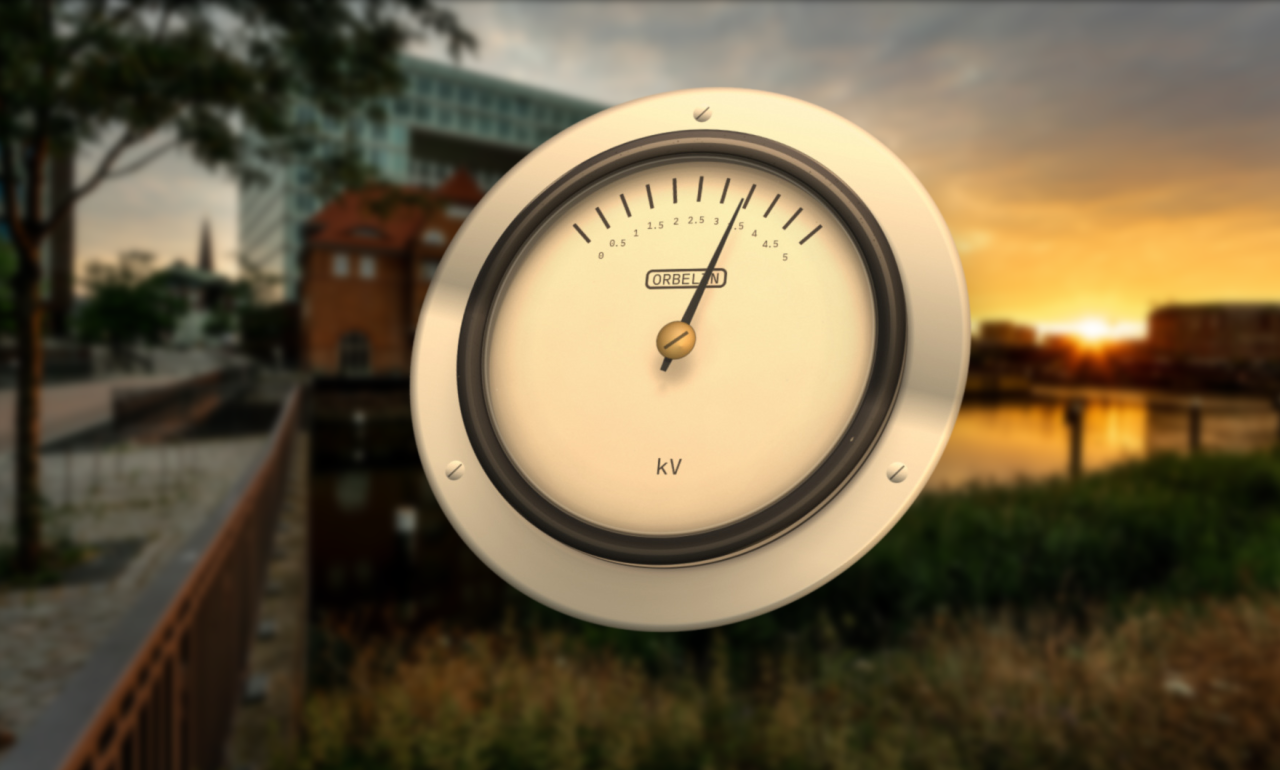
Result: {"value": 3.5, "unit": "kV"}
